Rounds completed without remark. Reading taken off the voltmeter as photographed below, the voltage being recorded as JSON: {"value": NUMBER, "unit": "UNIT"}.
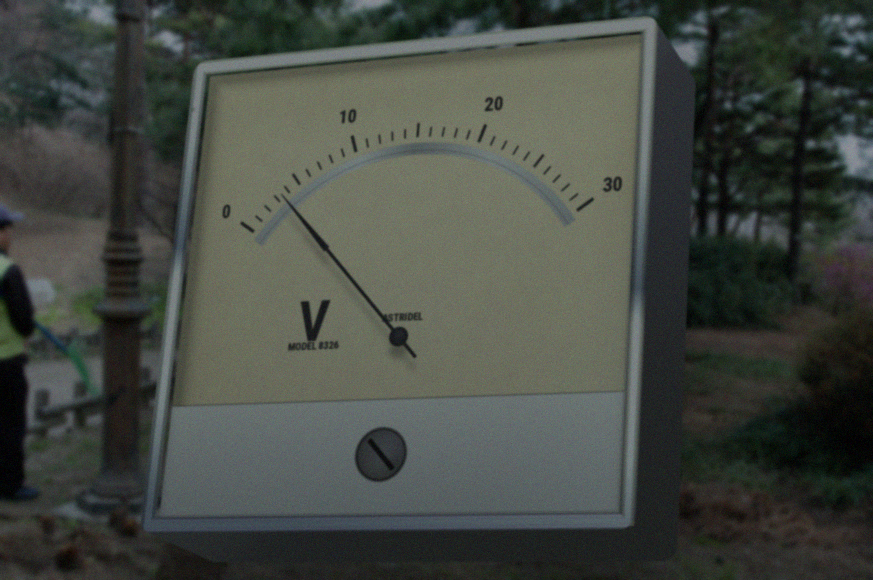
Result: {"value": 3.5, "unit": "V"}
